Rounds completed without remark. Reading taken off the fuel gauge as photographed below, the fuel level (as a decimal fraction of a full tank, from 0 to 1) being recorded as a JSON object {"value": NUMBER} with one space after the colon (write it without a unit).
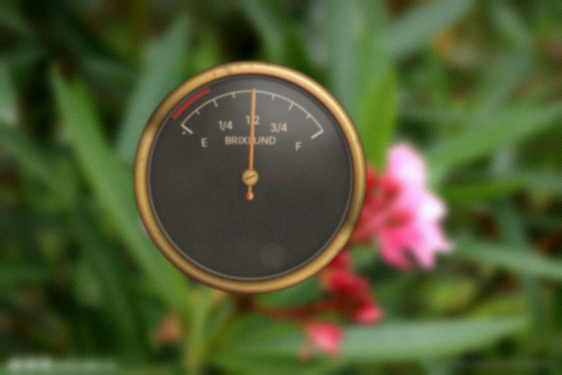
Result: {"value": 0.5}
